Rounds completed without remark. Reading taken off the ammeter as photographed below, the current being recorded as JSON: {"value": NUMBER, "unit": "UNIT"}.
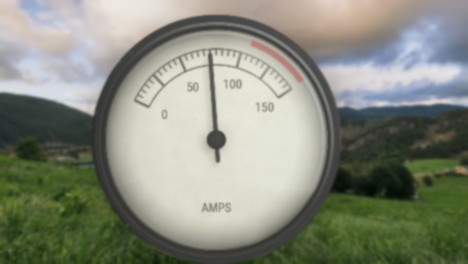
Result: {"value": 75, "unit": "A"}
